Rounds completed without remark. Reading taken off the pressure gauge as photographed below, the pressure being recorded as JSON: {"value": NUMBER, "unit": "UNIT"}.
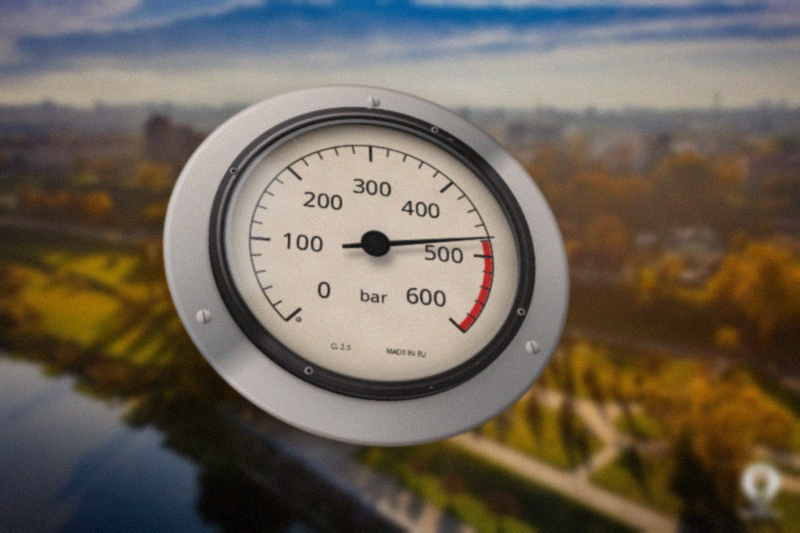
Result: {"value": 480, "unit": "bar"}
